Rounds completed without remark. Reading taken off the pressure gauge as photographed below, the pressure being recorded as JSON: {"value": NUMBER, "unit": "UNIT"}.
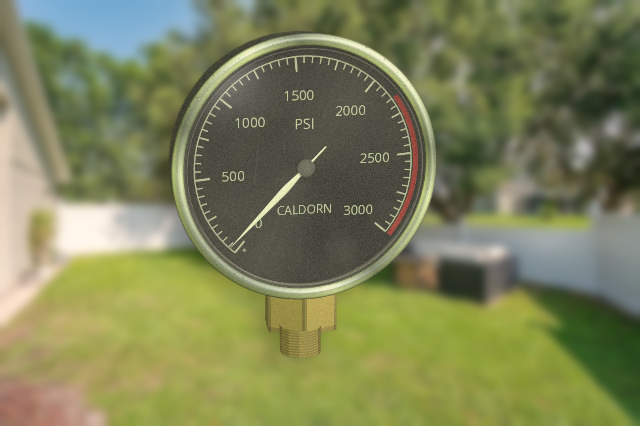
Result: {"value": 50, "unit": "psi"}
